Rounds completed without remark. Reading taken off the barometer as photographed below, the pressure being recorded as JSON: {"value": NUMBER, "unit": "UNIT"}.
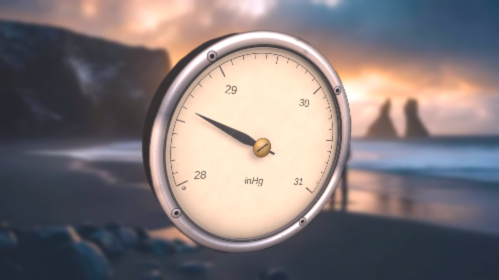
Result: {"value": 28.6, "unit": "inHg"}
